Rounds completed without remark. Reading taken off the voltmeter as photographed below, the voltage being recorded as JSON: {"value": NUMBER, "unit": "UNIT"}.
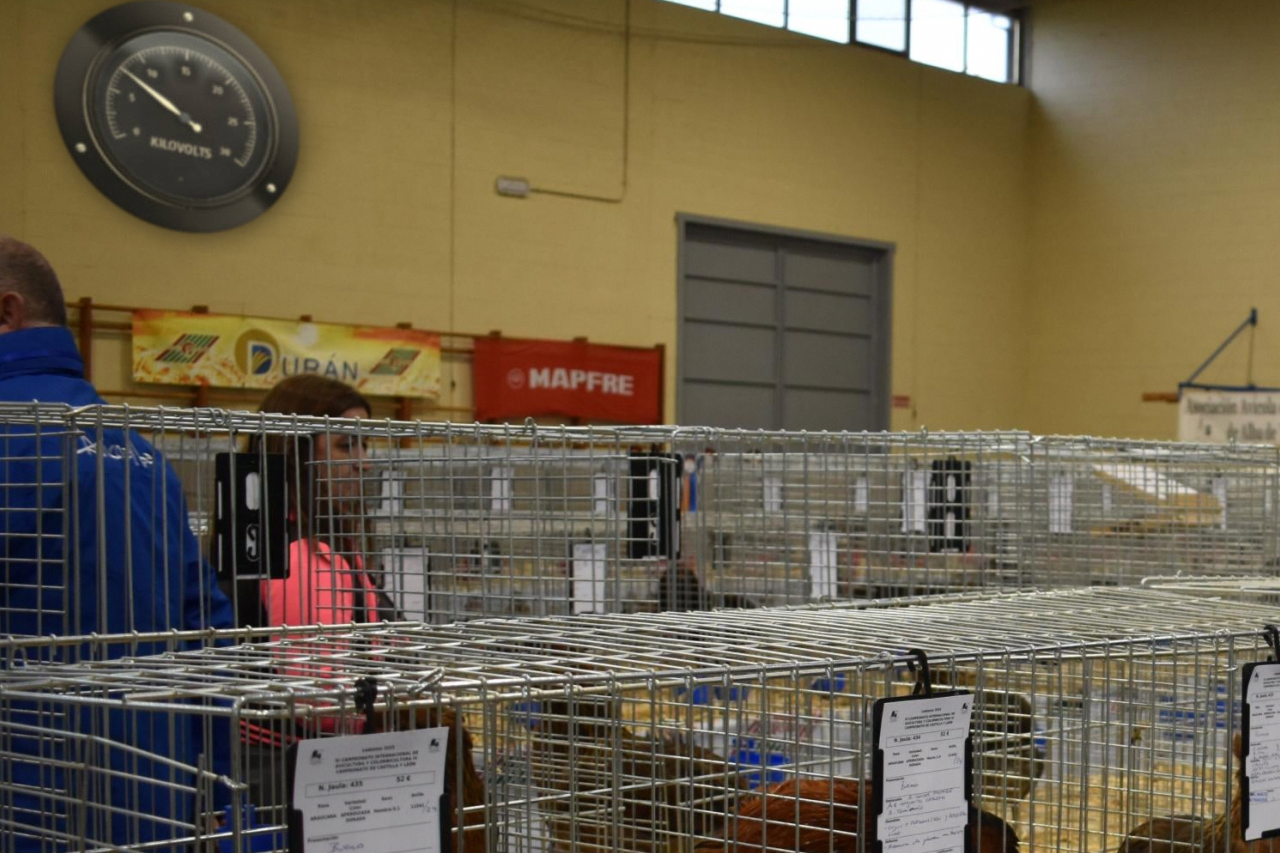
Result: {"value": 7.5, "unit": "kV"}
